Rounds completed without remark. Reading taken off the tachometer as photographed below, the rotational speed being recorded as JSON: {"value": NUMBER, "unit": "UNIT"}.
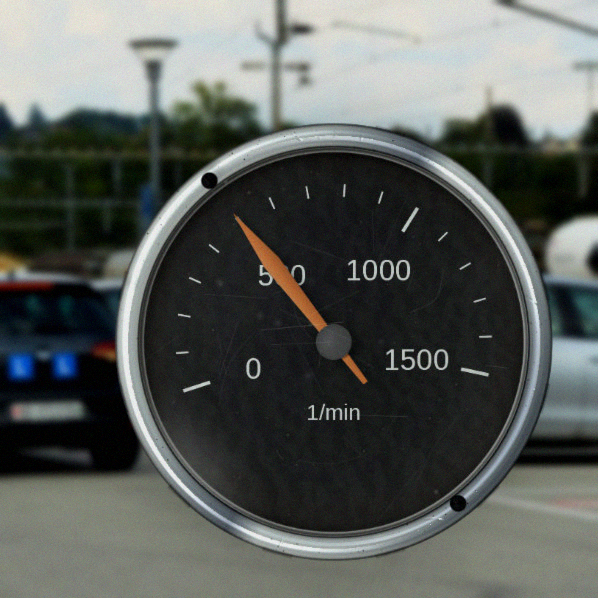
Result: {"value": 500, "unit": "rpm"}
